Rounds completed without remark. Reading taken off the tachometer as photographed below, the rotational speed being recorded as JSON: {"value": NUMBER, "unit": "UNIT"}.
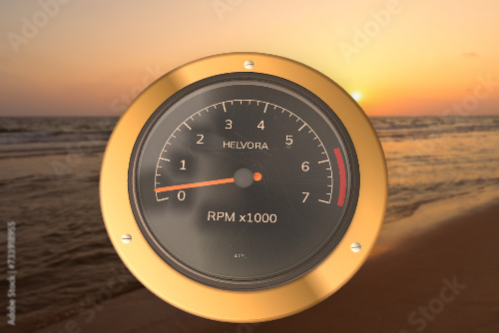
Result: {"value": 200, "unit": "rpm"}
